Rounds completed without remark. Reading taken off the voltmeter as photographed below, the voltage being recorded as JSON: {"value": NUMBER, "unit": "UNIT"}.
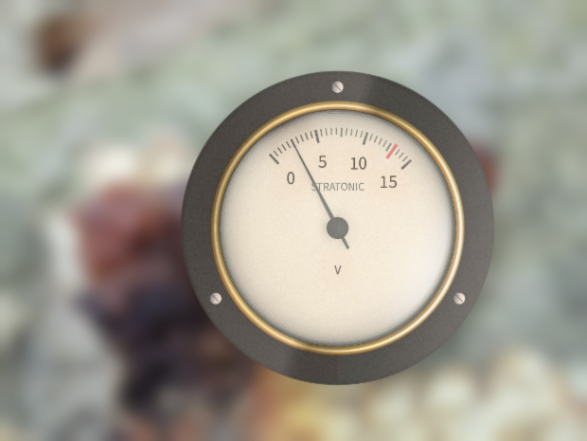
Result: {"value": 2.5, "unit": "V"}
